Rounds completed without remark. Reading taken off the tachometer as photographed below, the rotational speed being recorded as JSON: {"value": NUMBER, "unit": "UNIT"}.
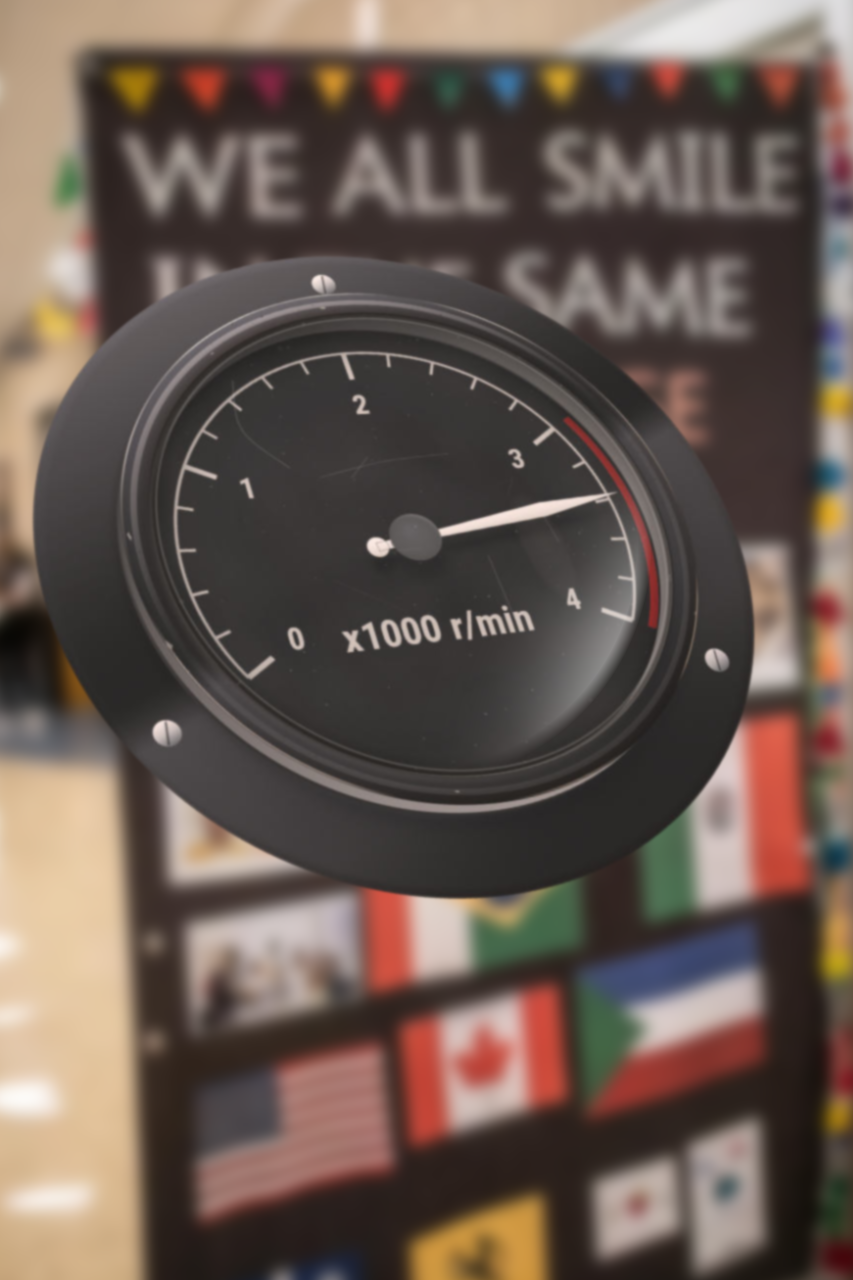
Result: {"value": 3400, "unit": "rpm"}
